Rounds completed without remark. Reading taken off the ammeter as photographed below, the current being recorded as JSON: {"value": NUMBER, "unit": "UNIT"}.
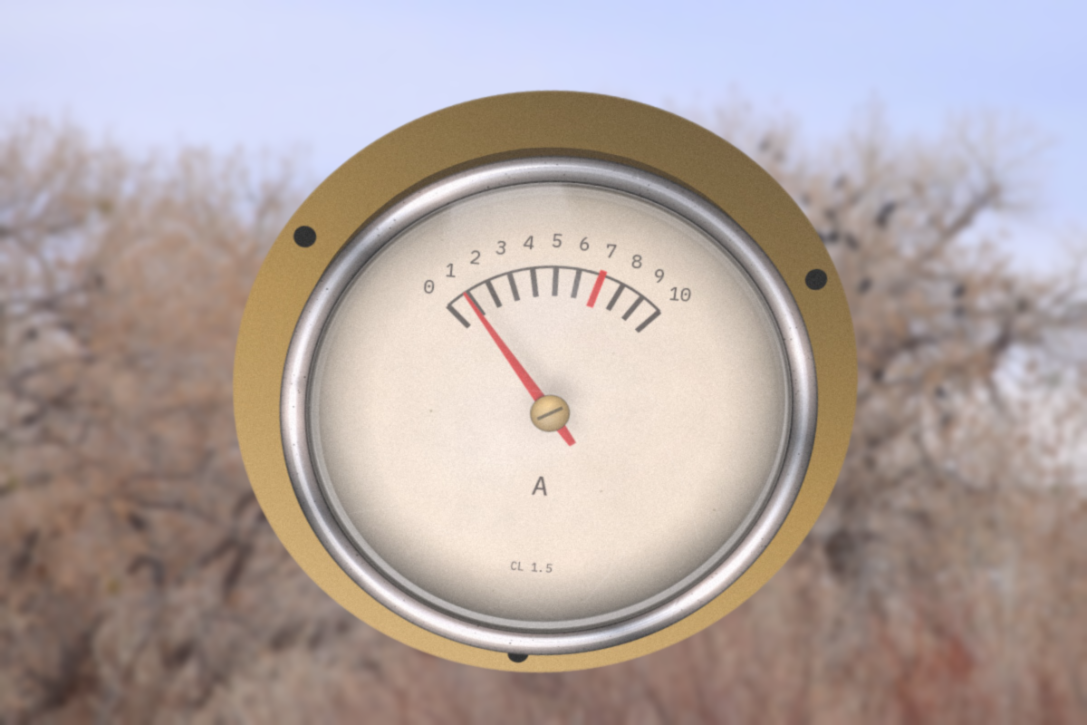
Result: {"value": 1, "unit": "A"}
